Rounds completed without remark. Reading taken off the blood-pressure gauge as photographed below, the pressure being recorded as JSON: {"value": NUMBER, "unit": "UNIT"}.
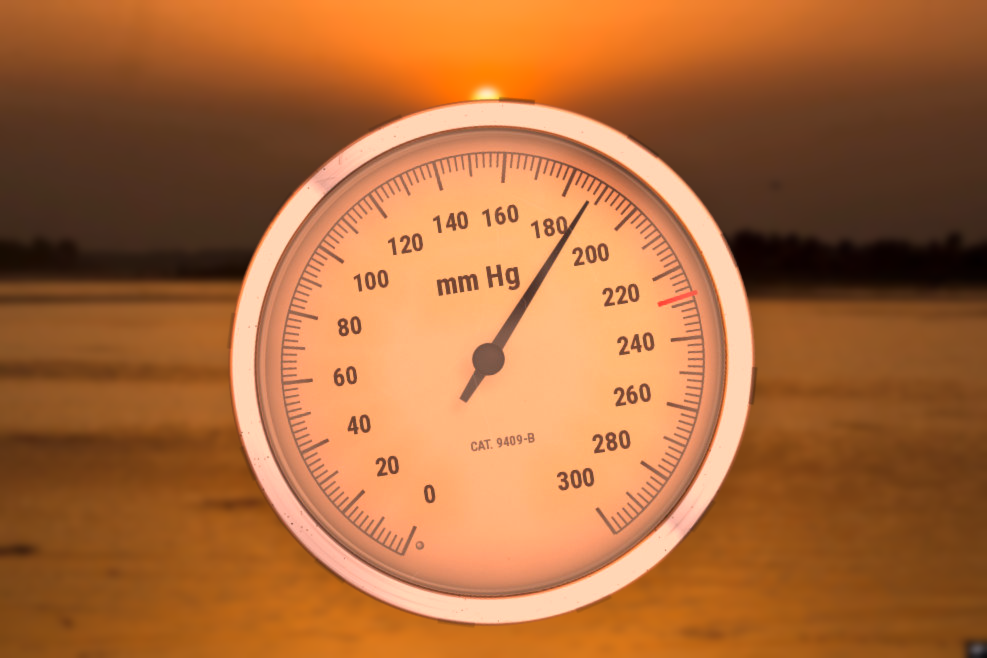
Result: {"value": 188, "unit": "mmHg"}
